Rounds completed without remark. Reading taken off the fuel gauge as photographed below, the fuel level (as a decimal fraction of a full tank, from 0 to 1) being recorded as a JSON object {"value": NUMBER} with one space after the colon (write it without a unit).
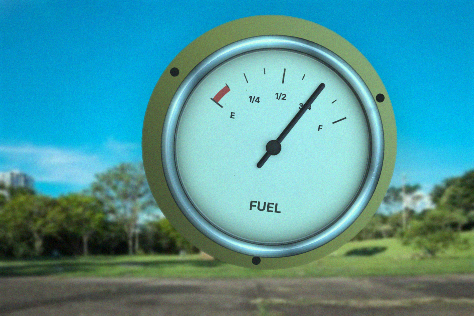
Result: {"value": 0.75}
